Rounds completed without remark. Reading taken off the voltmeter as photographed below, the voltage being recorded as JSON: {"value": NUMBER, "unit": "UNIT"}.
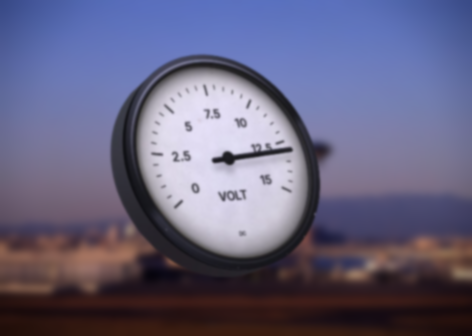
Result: {"value": 13, "unit": "V"}
